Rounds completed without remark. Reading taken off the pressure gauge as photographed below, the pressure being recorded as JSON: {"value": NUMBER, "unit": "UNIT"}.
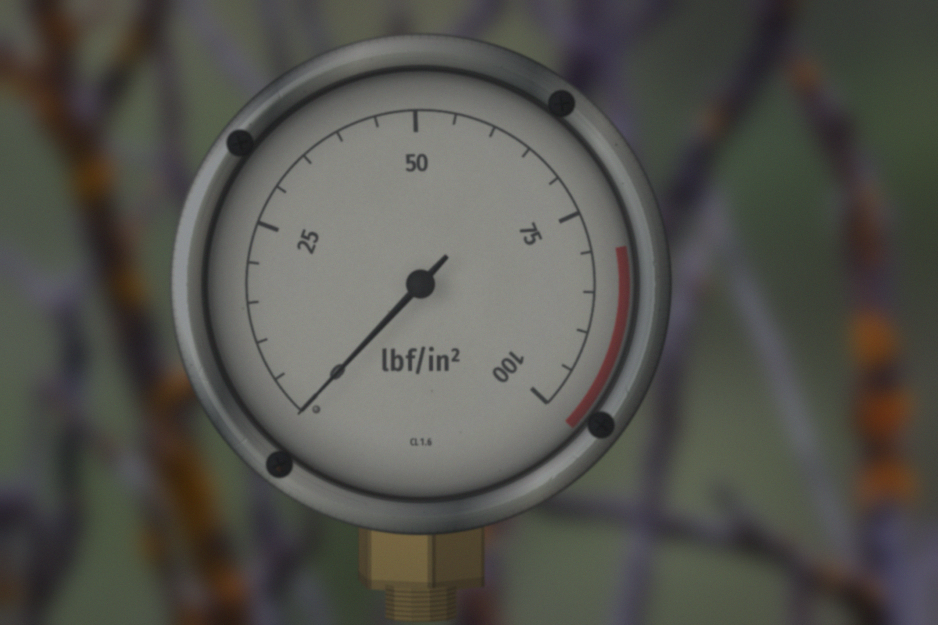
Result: {"value": 0, "unit": "psi"}
